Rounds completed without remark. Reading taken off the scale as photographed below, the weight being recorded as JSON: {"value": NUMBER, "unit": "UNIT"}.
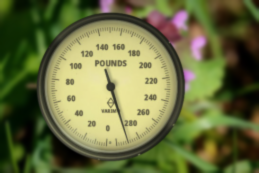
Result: {"value": 290, "unit": "lb"}
